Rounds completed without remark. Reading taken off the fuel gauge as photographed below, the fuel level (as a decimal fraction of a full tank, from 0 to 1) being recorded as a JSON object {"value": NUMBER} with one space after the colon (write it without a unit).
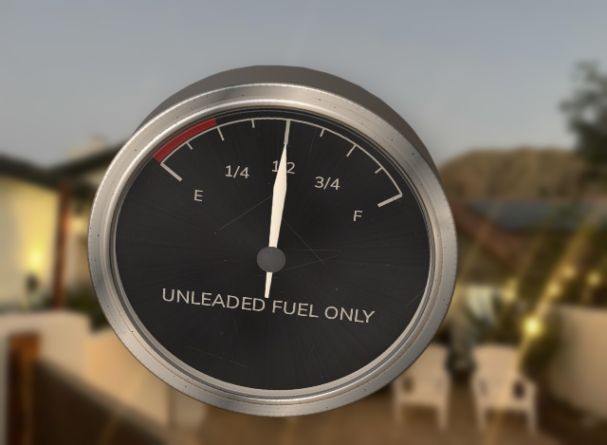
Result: {"value": 0.5}
